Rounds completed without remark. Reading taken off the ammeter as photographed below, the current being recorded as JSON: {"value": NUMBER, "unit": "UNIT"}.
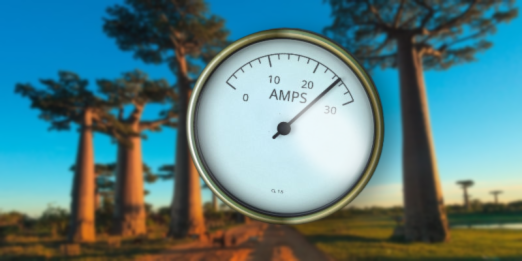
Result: {"value": 25, "unit": "A"}
